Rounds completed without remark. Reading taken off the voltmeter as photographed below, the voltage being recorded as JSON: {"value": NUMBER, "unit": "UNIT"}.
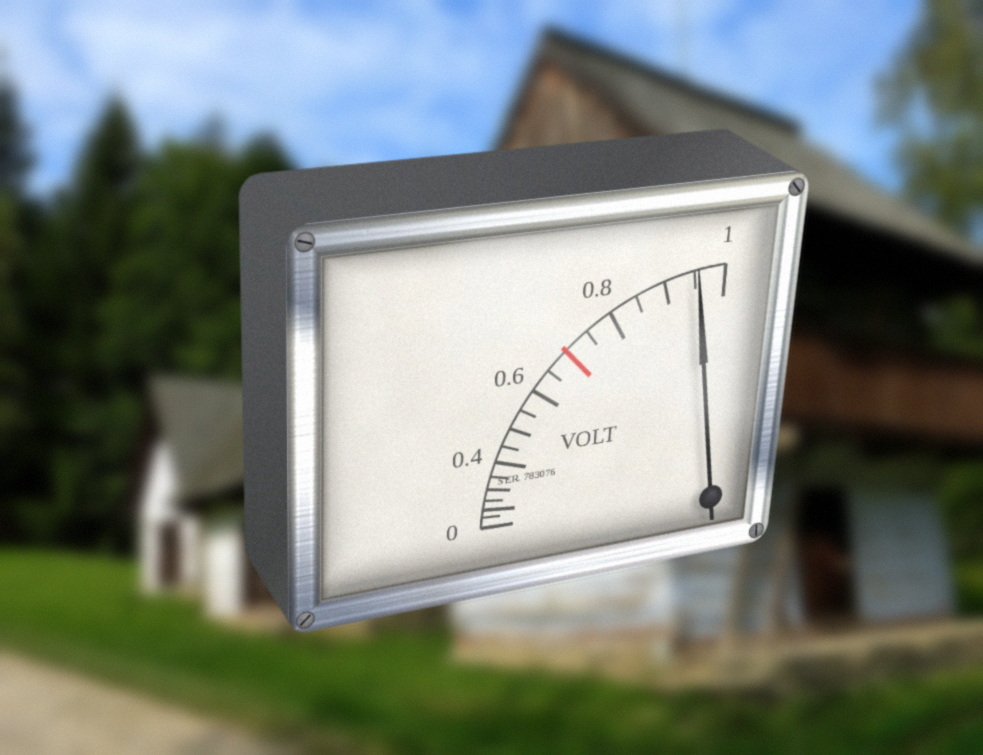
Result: {"value": 0.95, "unit": "V"}
